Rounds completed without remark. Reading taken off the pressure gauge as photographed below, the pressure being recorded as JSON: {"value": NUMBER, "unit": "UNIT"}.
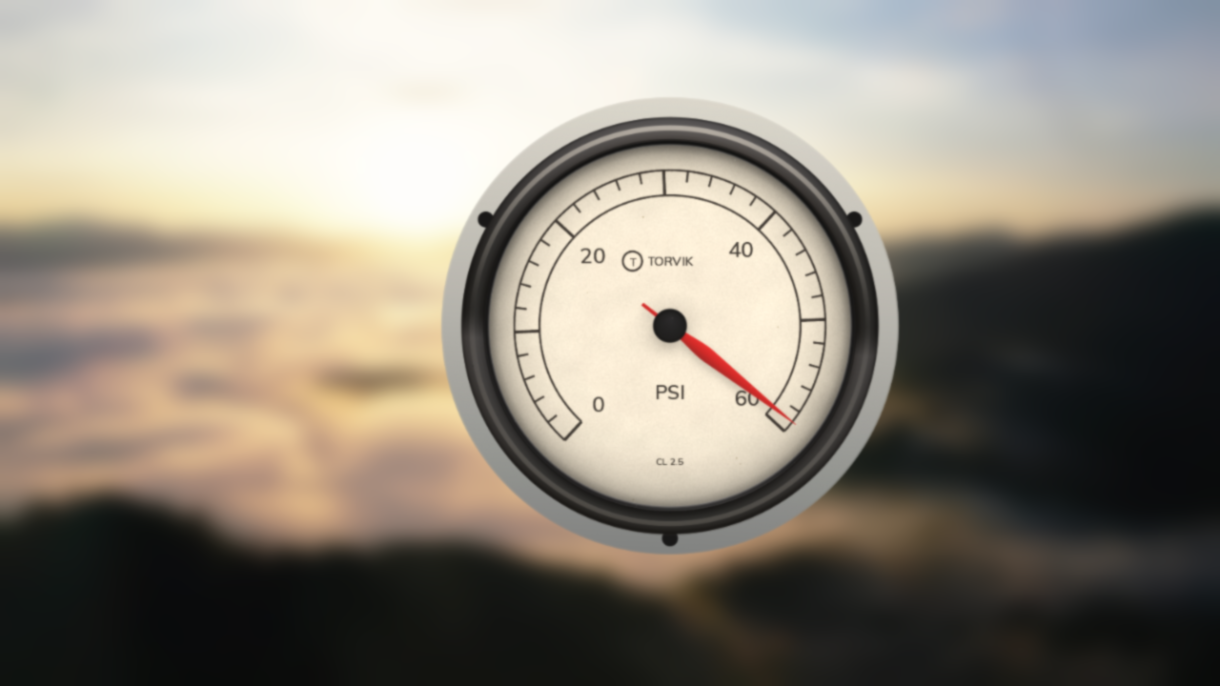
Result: {"value": 59, "unit": "psi"}
